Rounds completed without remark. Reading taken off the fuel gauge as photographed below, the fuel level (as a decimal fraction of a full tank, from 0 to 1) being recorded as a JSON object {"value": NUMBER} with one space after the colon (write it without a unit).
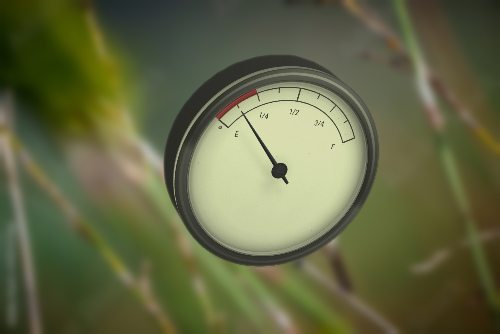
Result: {"value": 0.125}
